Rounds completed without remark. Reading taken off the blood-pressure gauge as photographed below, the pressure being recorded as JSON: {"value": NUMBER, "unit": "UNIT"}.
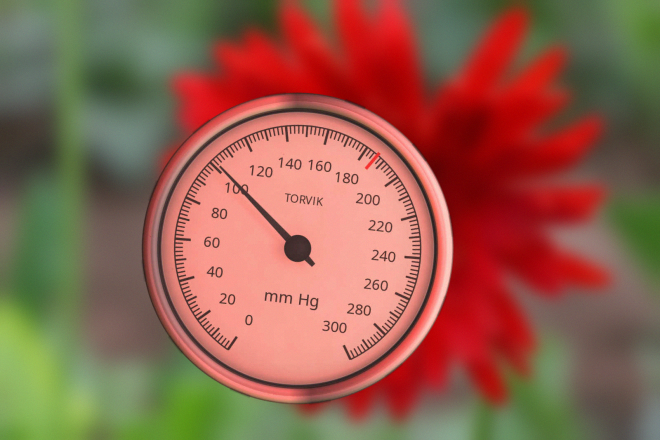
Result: {"value": 102, "unit": "mmHg"}
